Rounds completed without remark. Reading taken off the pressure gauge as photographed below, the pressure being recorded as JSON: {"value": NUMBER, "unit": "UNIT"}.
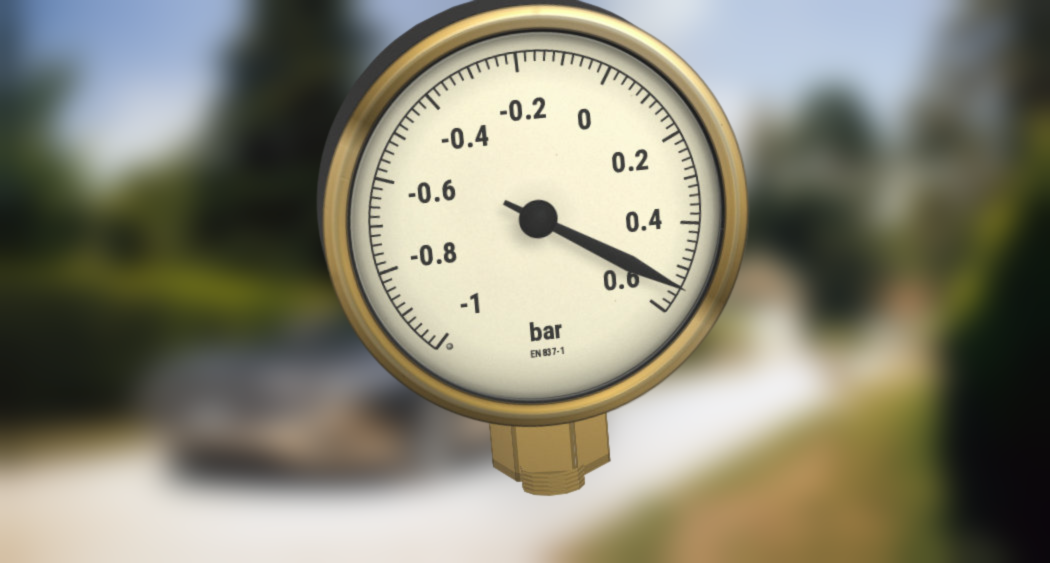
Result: {"value": 0.54, "unit": "bar"}
